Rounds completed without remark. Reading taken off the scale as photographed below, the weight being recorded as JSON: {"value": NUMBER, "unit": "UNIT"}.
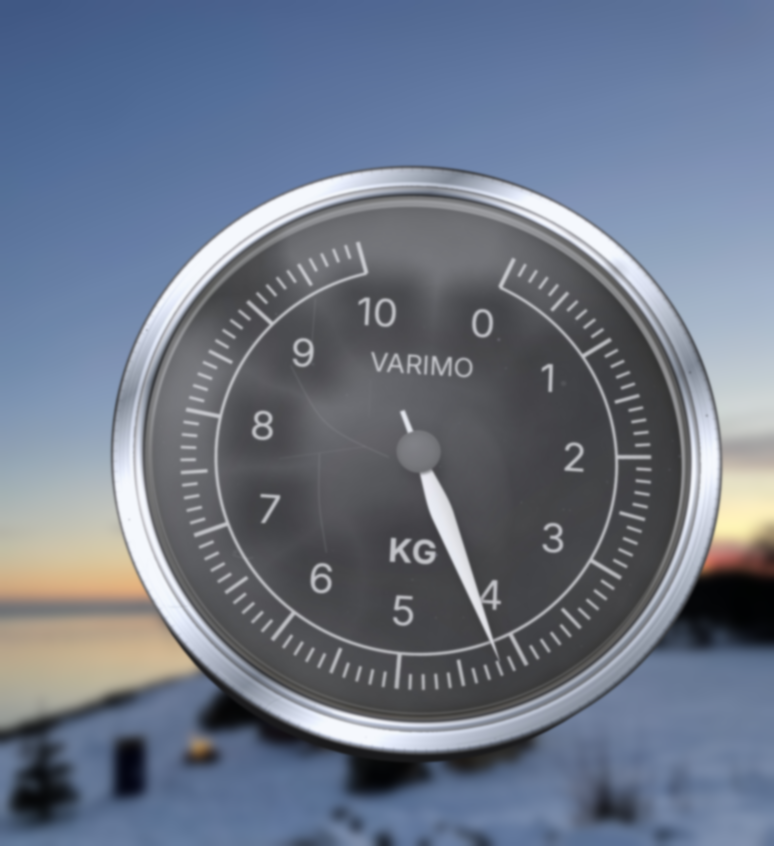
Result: {"value": 4.2, "unit": "kg"}
